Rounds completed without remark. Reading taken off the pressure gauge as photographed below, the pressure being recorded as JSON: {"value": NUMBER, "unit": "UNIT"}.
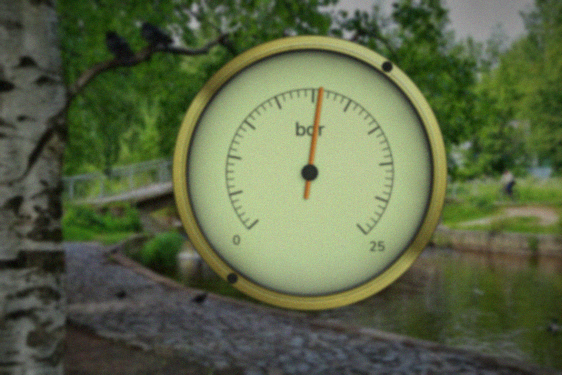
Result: {"value": 13, "unit": "bar"}
